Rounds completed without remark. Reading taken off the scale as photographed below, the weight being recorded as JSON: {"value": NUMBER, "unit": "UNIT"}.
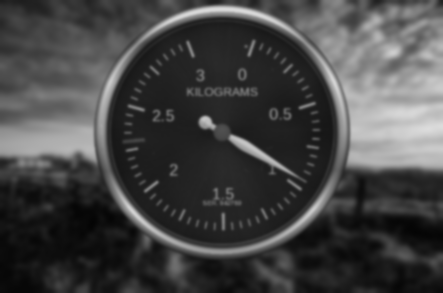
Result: {"value": 0.95, "unit": "kg"}
